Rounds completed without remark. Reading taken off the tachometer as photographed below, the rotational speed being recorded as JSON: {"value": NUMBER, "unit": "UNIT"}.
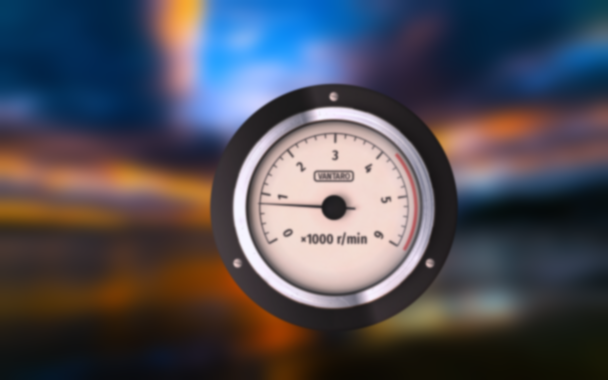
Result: {"value": 800, "unit": "rpm"}
